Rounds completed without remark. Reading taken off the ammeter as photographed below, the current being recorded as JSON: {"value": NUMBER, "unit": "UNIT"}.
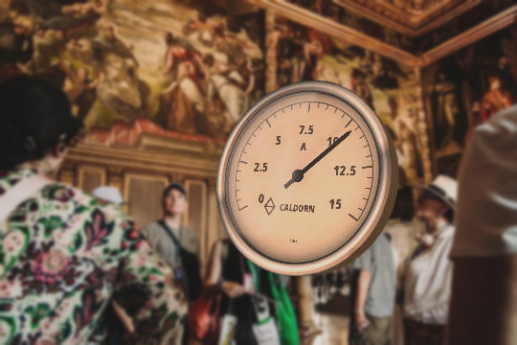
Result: {"value": 10.5, "unit": "A"}
